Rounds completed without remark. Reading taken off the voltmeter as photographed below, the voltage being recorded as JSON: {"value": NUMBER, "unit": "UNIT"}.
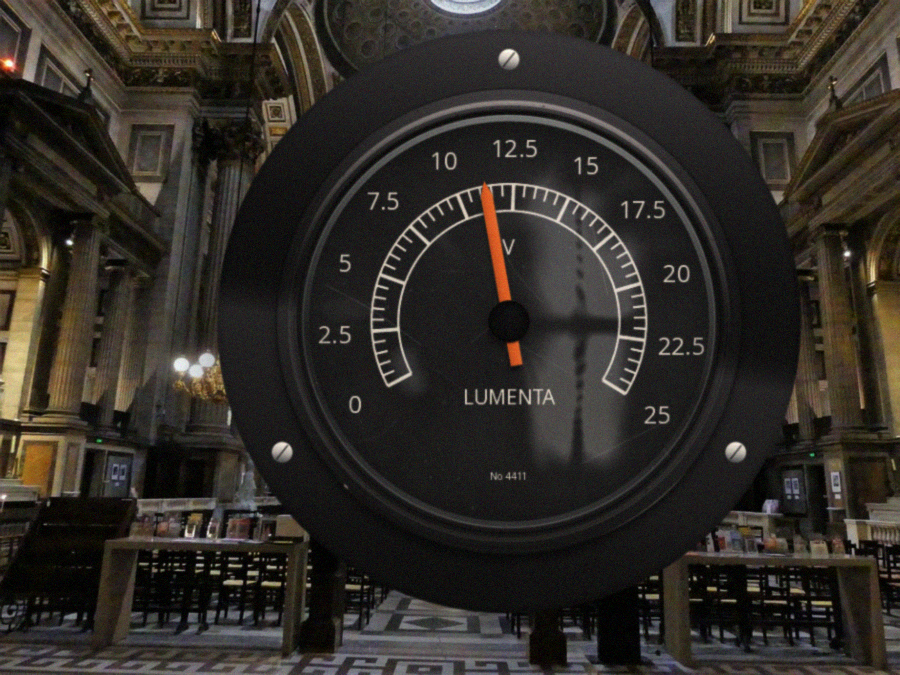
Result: {"value": 11.25, "unit": "V"}
